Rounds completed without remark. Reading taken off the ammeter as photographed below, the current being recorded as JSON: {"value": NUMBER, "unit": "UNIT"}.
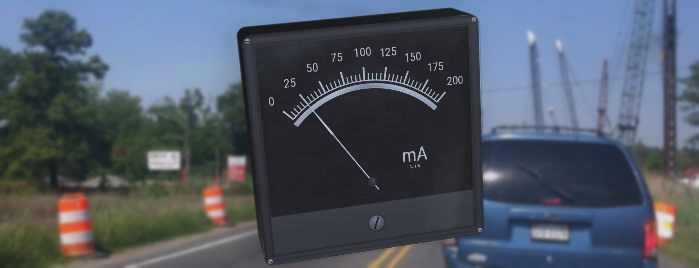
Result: {"value": 25, "unit": "mA"}
